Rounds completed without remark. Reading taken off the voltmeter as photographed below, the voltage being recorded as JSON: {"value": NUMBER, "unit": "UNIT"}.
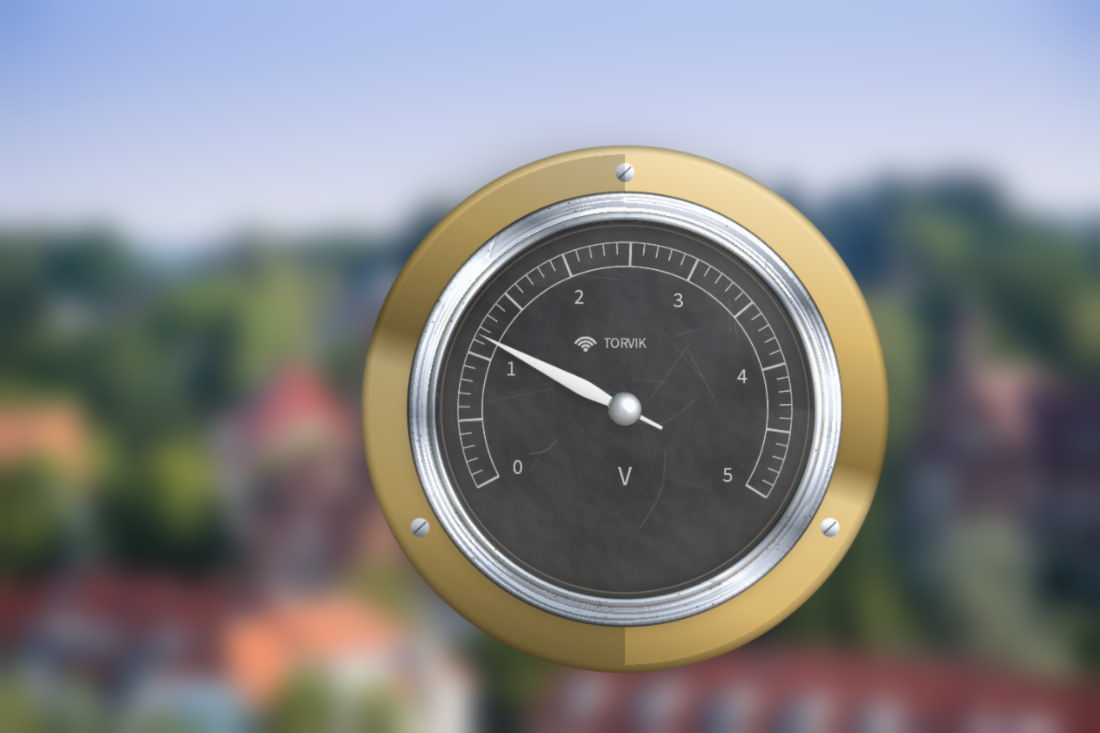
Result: {"value": 1.15, "unit": "V"}
